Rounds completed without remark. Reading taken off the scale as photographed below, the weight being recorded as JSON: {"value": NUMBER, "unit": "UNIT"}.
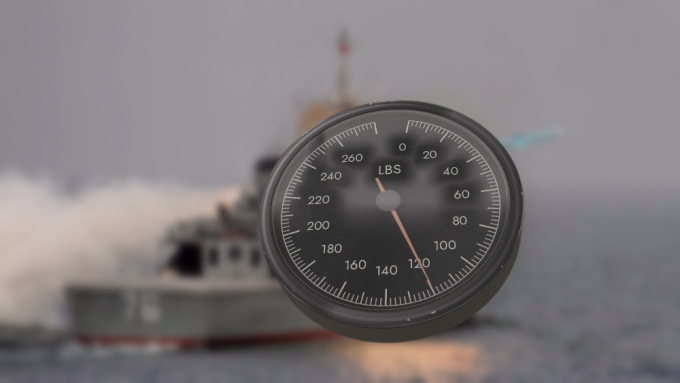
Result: {"value": 120, "unit": "lb"}
